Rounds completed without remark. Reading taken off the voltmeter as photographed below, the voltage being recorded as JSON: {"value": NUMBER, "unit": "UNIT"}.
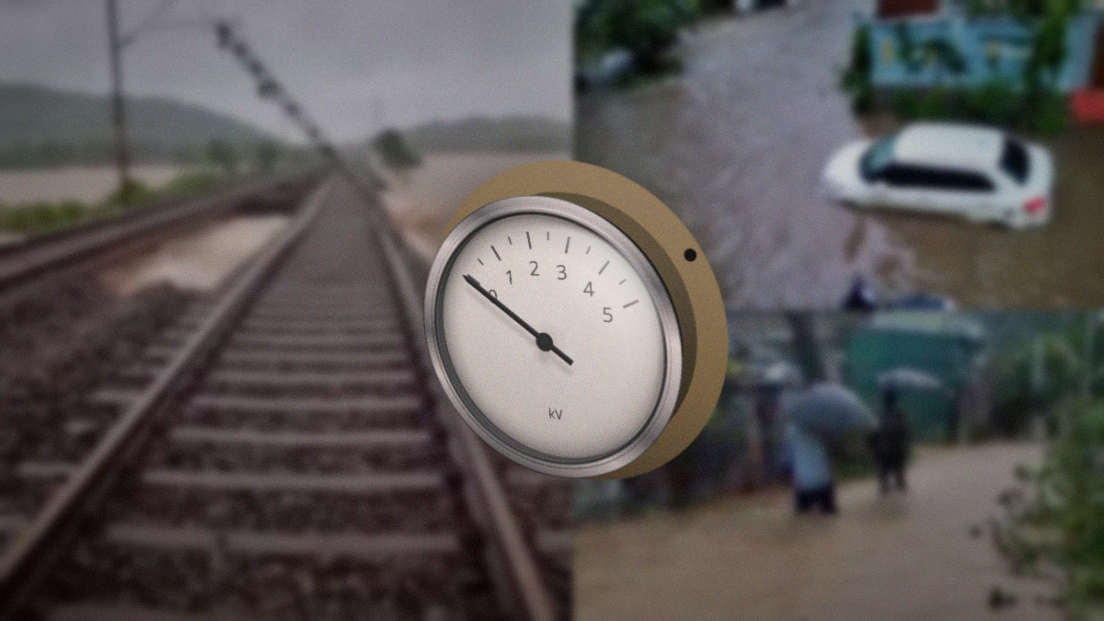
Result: {"value": 0, "unit": "kV"}
